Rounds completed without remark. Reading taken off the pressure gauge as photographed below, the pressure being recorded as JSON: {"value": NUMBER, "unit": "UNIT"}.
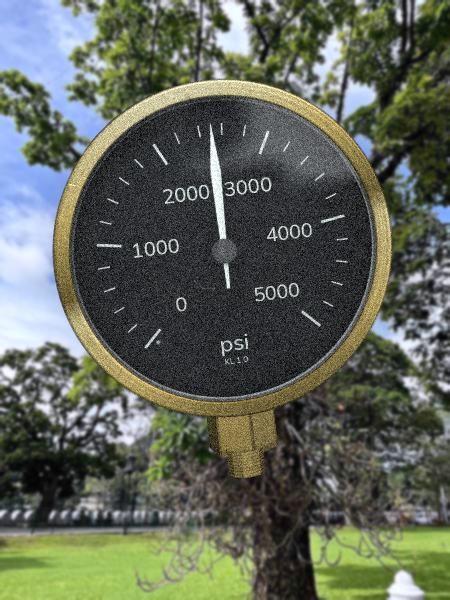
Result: {"value": 2500, "unit": "psi"}
